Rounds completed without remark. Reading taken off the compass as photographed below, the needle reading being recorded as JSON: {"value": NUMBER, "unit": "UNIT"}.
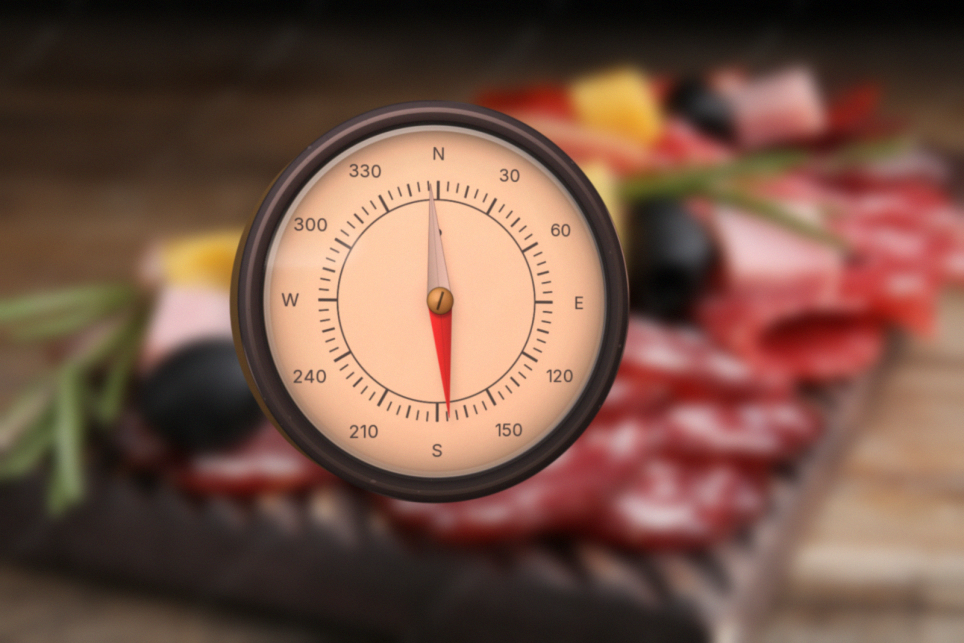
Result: {"value": 175, "unit": "°"}
